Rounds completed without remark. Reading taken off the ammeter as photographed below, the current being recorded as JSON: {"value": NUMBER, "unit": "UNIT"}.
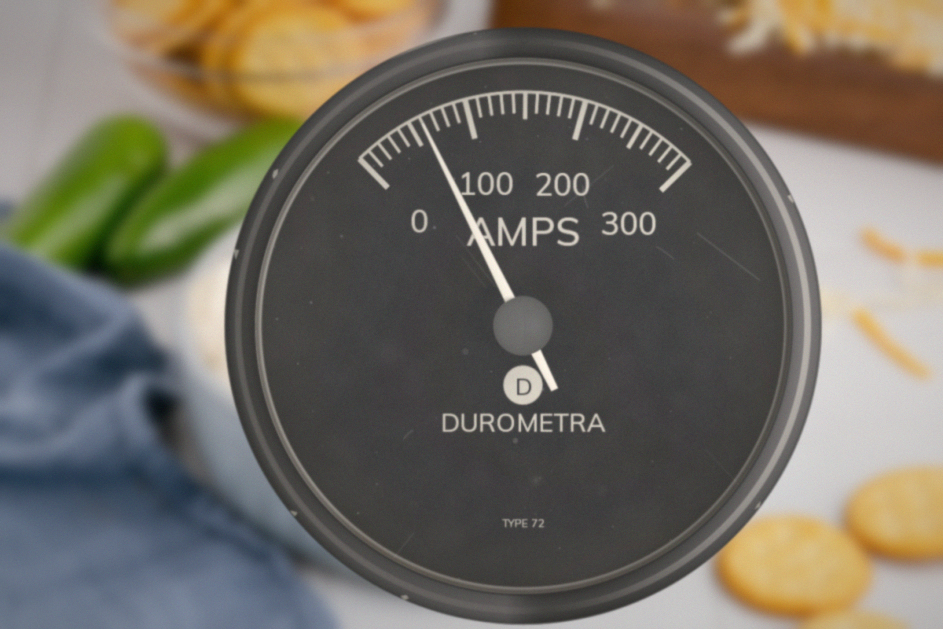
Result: {"value": 60, "unit": "A"}
